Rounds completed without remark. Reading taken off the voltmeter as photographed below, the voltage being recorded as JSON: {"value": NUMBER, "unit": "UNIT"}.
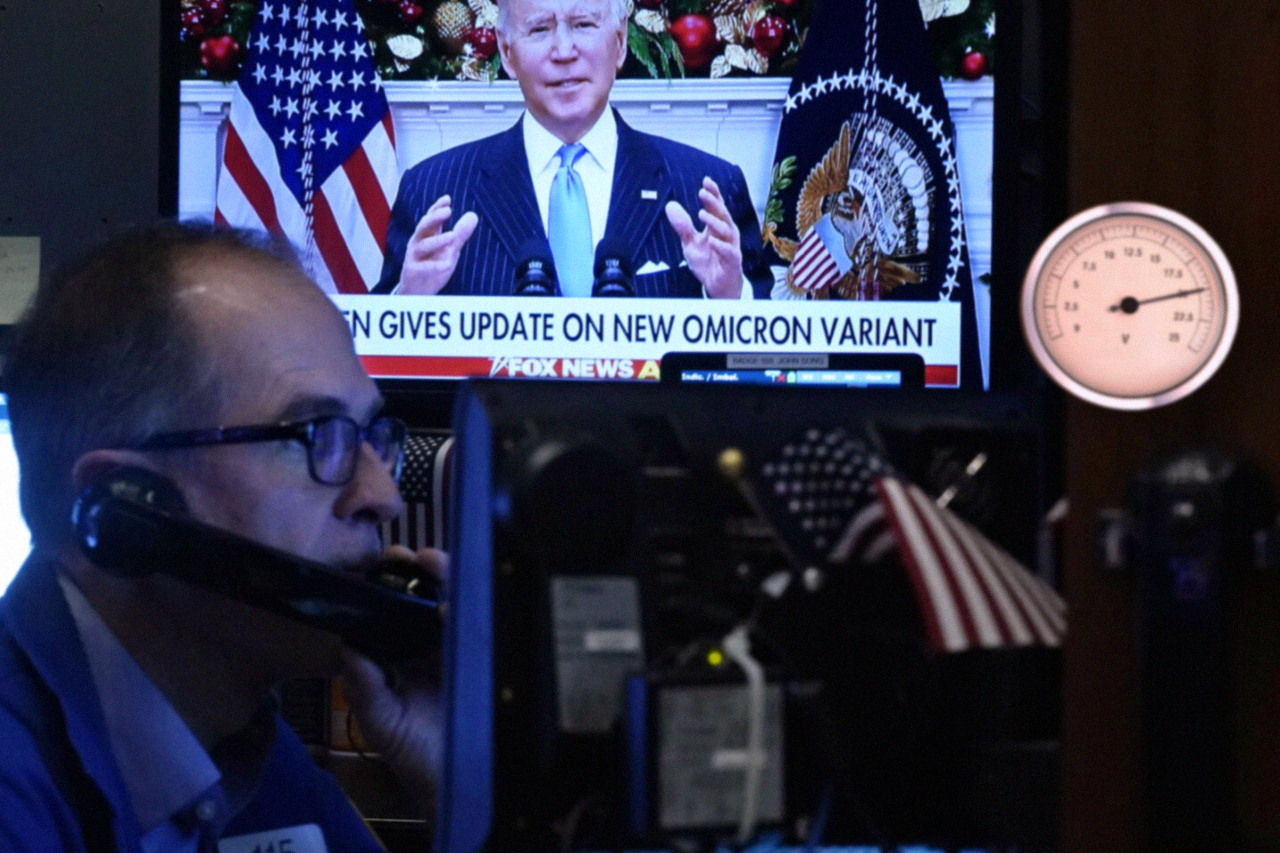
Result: {"value": 20, "unit": "V"}
